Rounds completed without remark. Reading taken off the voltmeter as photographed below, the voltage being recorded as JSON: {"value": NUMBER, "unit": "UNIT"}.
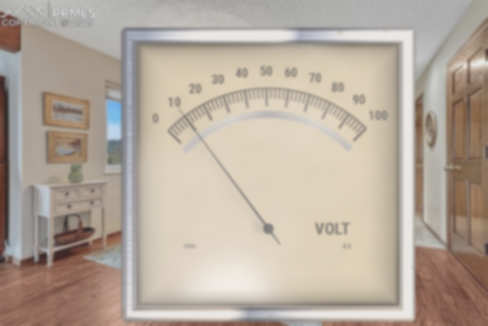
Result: {"value": 10, "unit": "V"}
